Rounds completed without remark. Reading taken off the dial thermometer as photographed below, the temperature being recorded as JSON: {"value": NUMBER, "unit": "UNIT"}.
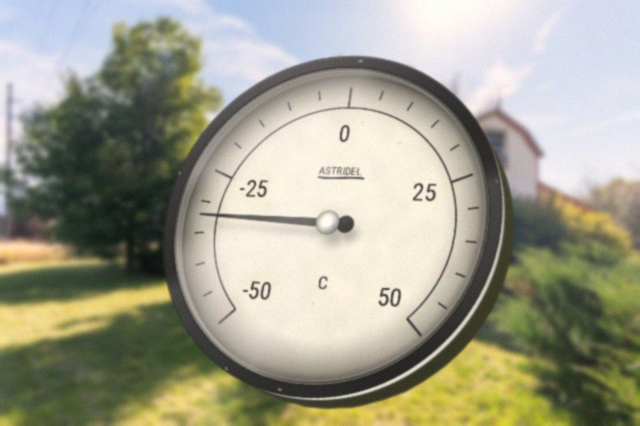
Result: {"value": -32.5, "unit": "°C"}
